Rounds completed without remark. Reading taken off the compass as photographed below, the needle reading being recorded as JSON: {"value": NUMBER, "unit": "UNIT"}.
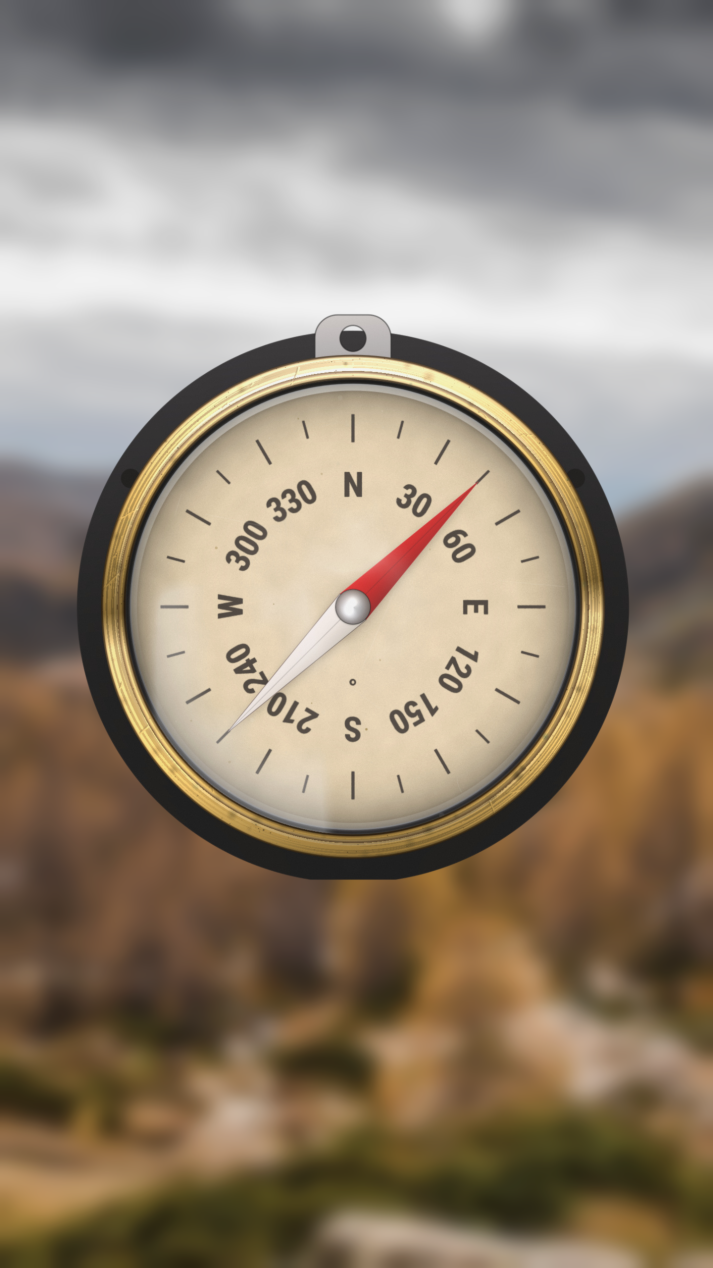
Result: {"value": 45, "unit": "°"}
